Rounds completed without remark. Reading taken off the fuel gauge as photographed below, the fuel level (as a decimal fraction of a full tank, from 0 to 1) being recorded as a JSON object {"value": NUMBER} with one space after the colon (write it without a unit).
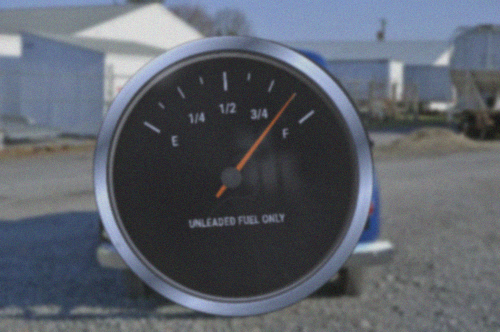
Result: {"value": 0.875}
